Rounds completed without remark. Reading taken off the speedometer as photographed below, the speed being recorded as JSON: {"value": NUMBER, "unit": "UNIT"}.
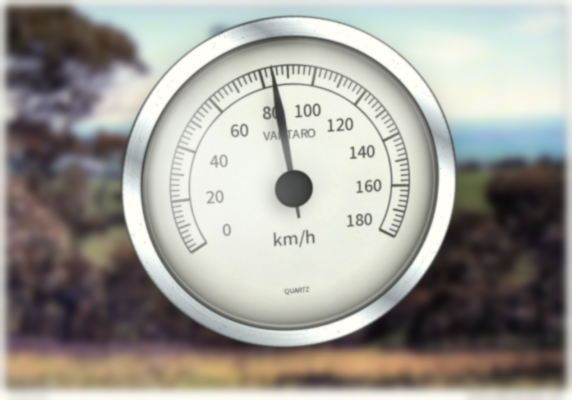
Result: {"value": 84, "unit": "km/h"}
